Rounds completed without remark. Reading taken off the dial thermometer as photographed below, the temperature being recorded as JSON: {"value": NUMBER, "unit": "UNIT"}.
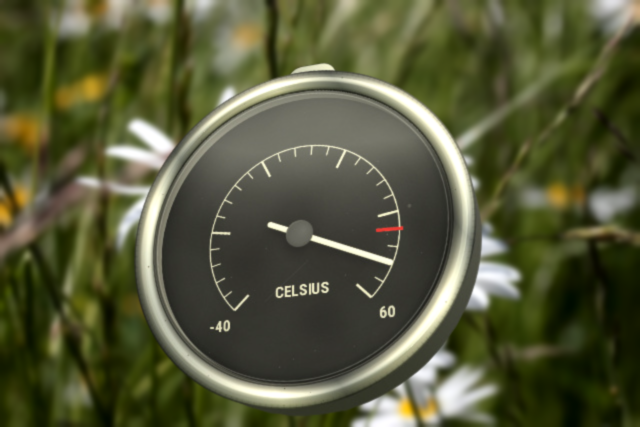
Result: {"value": 52, "unit": "°C"}
